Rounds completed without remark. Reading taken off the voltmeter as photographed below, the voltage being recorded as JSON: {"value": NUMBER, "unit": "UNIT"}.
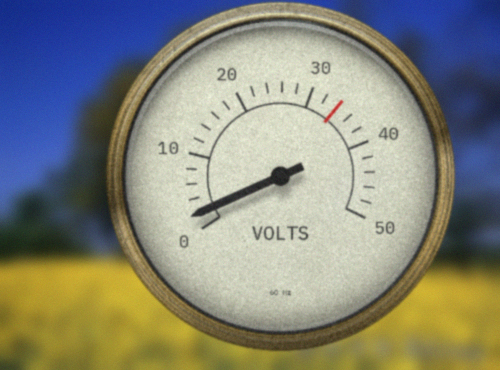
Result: {"value": 2, "unit": "V"}
